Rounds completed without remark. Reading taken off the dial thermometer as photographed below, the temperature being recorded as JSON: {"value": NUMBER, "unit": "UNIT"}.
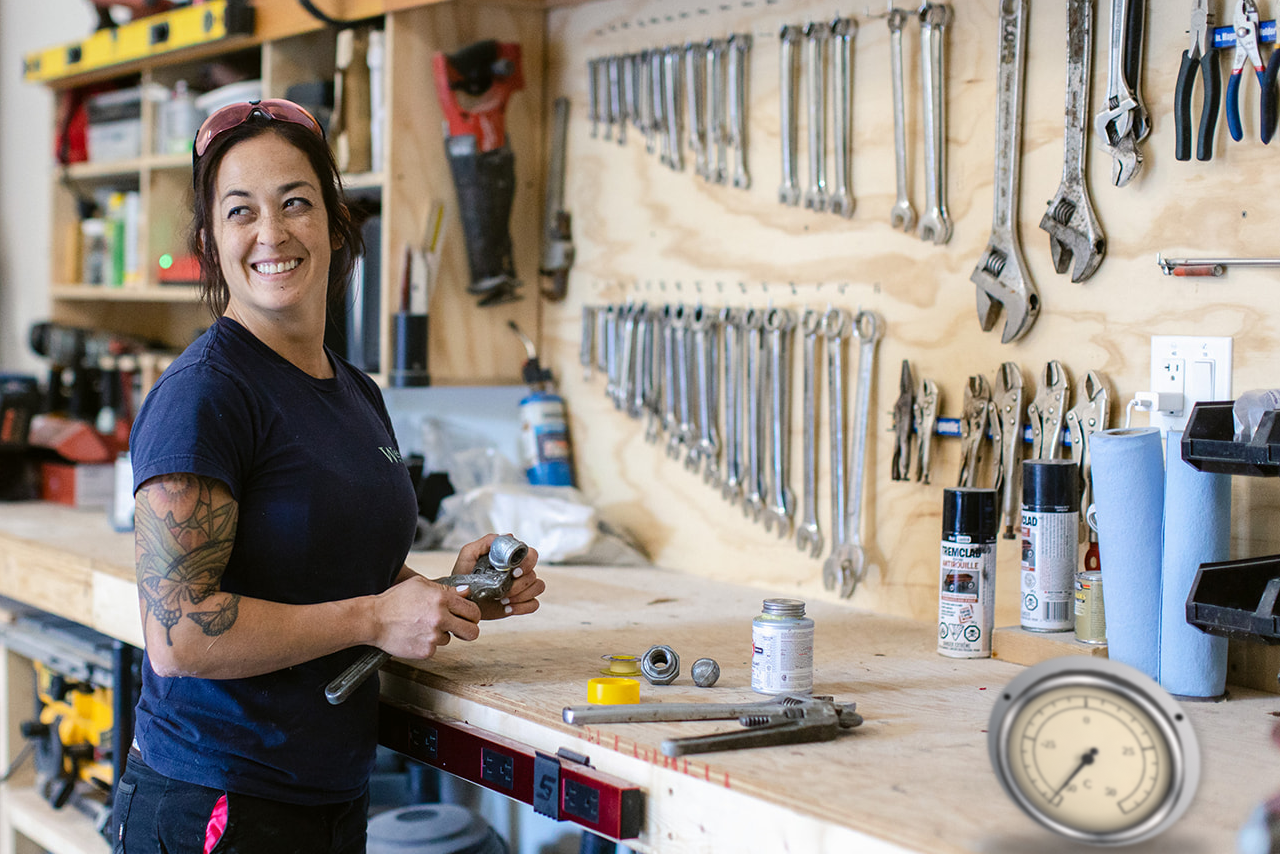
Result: {"value": -47.5, "unit": "°C"}
